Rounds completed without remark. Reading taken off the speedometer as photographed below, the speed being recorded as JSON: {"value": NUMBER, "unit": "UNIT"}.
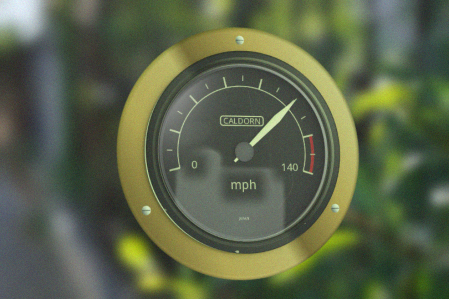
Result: {"value": 100, "unit": "mph"}
